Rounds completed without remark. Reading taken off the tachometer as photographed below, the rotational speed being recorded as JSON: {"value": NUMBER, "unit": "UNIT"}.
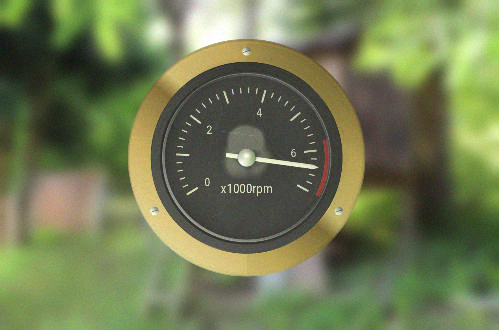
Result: {"value": 6400, "unit": "rpm"}
